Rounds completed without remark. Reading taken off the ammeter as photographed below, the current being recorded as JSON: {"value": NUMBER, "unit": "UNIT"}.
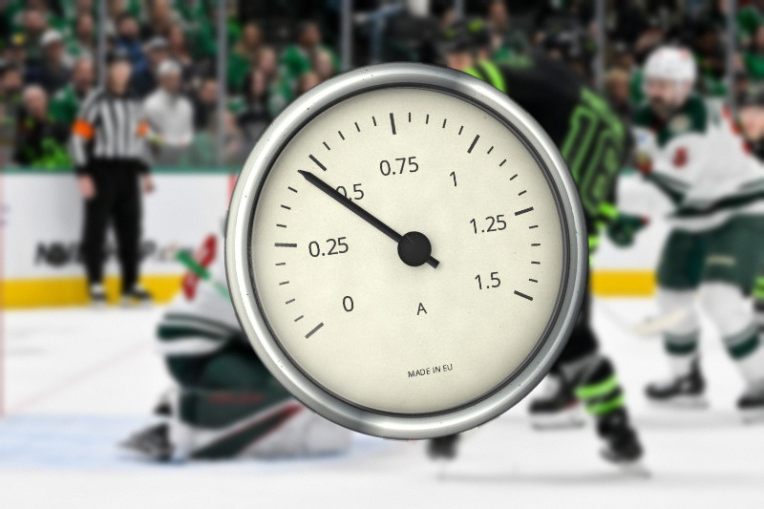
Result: {"value": 0.45, "unit": "A"}
